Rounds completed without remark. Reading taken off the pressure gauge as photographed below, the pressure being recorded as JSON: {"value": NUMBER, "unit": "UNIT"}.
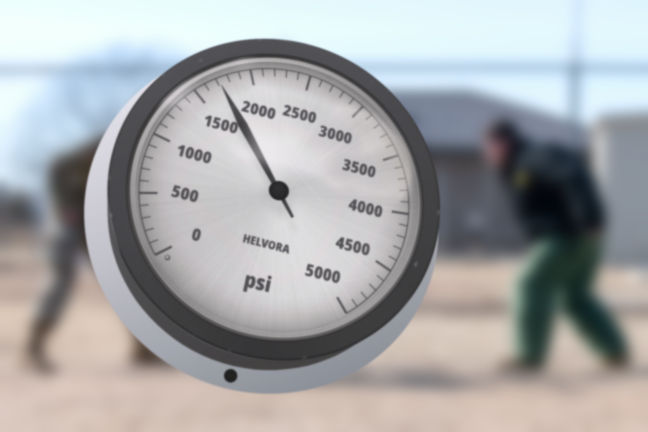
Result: {"value": 1700, "unit": "psi"}
